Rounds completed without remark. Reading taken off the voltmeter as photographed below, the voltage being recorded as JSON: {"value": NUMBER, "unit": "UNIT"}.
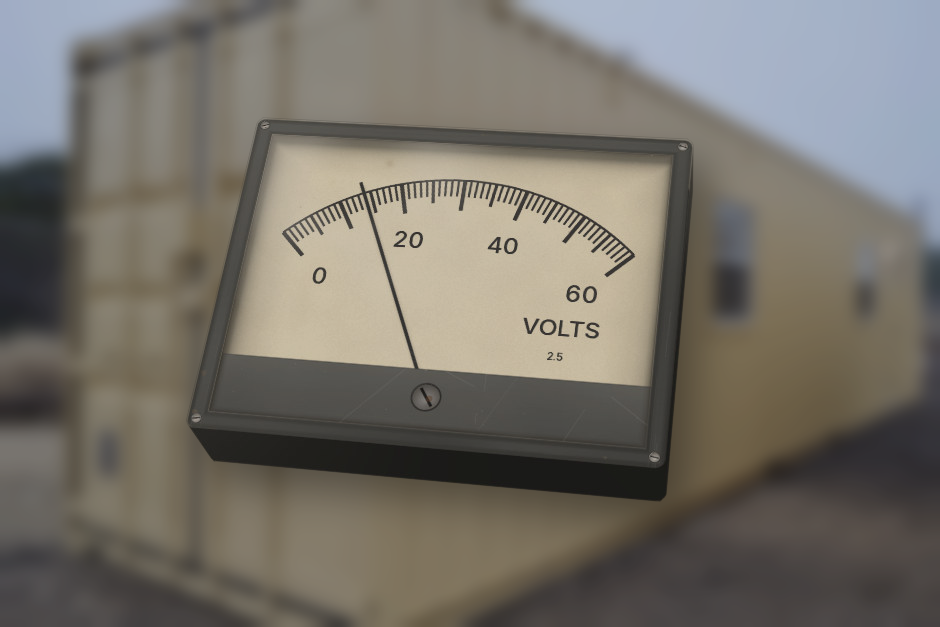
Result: {"value": 14, "unit": "V"}
